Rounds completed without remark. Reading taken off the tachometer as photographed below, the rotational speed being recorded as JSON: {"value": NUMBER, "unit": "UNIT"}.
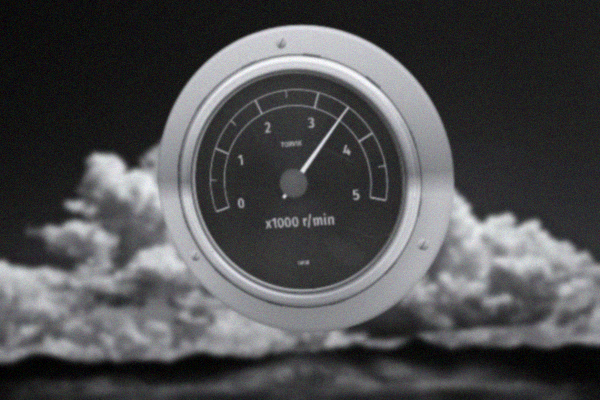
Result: {"value": 3500, "unit": "rpm"}
